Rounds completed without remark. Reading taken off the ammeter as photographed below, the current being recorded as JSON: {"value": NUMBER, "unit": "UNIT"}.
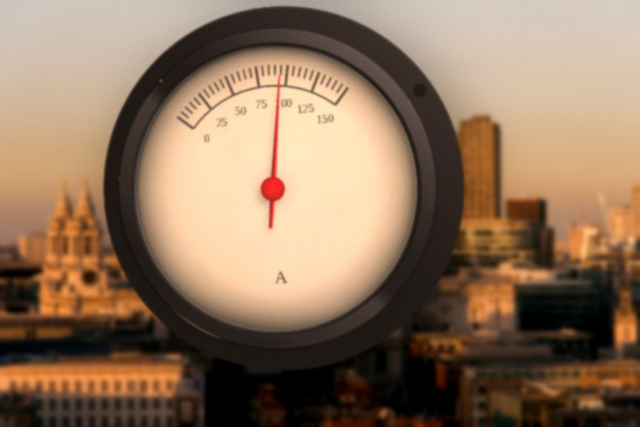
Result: {"value": 95, "unit": "A"}
